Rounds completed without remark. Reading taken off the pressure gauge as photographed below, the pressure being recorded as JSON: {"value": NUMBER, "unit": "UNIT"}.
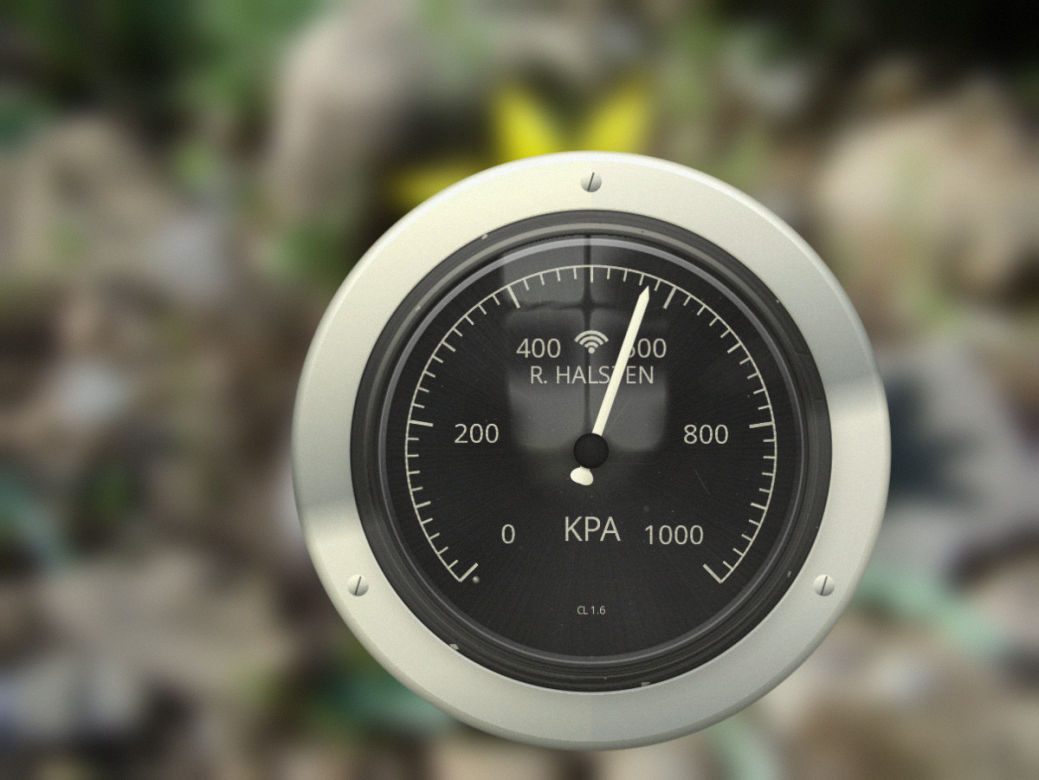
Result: {"value": 570, "unit": "kPa"}
